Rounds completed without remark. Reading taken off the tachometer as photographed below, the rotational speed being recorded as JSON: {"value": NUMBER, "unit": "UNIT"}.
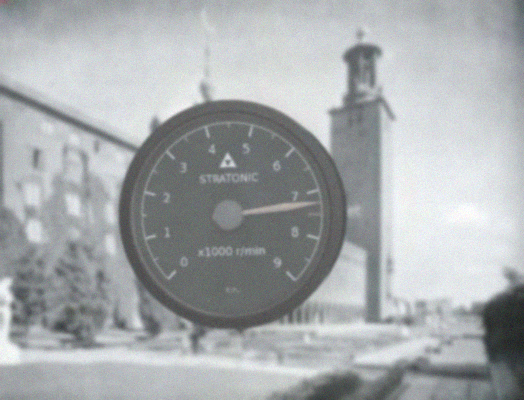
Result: {"value": 7250, "unit": "rpm"}
